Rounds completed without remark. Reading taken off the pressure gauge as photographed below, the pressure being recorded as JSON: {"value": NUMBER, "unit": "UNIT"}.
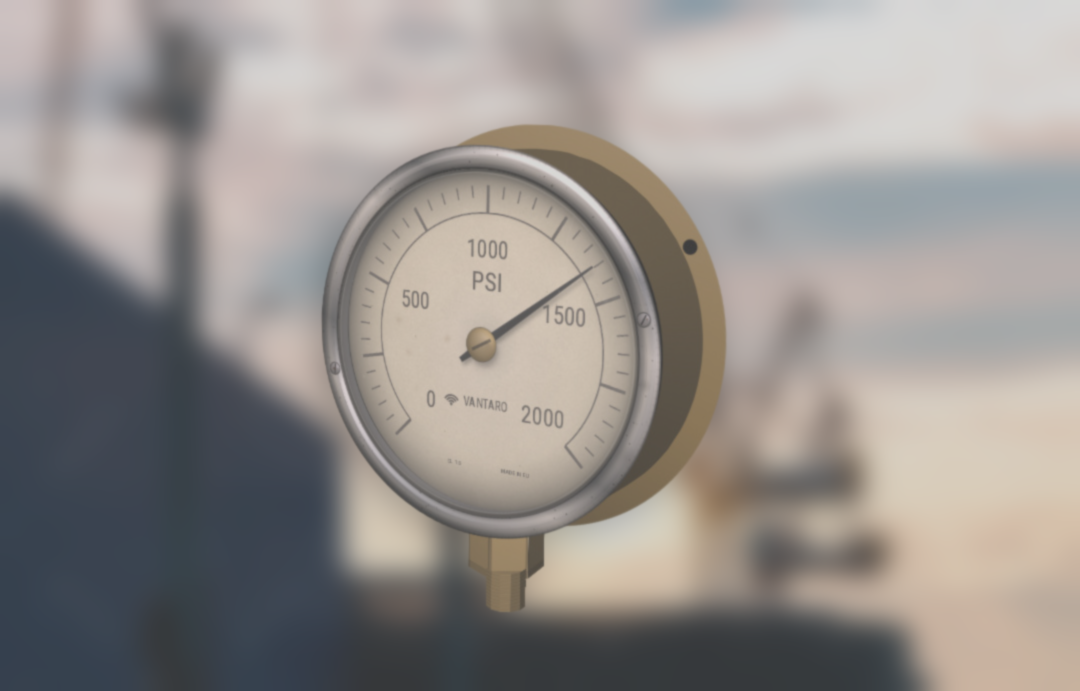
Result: {"value": 1400, "unit": "psi"}
